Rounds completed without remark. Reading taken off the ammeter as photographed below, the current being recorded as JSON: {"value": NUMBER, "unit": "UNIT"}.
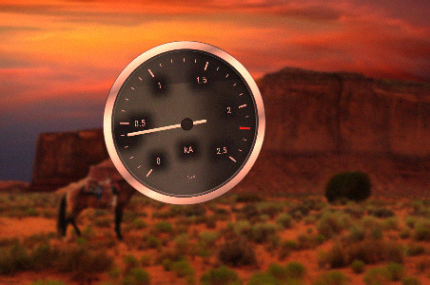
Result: {"value": 0.4, "unit": "kA"}
